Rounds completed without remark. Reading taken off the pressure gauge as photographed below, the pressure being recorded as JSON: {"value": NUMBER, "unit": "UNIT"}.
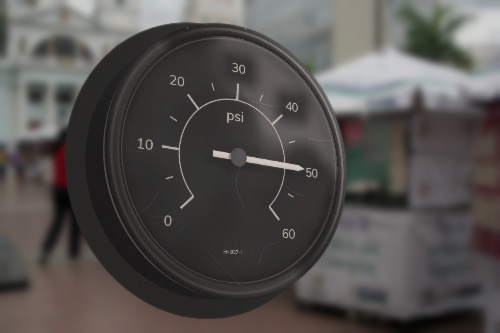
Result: {"value": 50, "unit": "psi"}
